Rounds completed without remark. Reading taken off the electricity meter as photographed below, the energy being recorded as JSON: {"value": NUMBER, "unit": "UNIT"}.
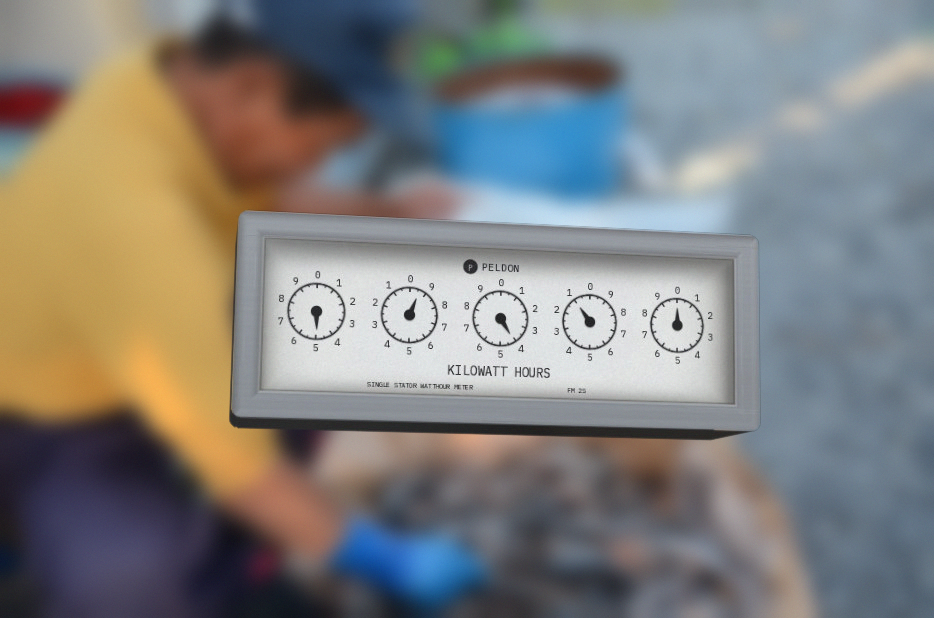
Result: {"value": 49410, "unit": "kWh"}
